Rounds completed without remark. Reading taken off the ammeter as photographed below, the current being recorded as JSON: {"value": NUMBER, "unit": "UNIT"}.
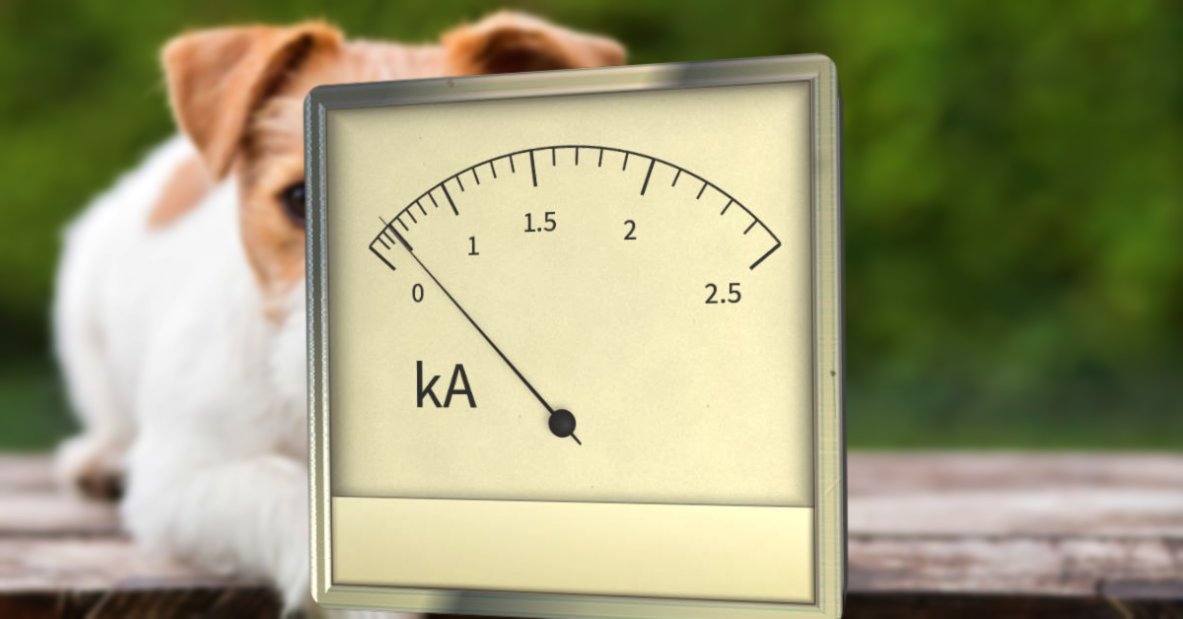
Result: {"value": 0.5, "unit": "kA"}
